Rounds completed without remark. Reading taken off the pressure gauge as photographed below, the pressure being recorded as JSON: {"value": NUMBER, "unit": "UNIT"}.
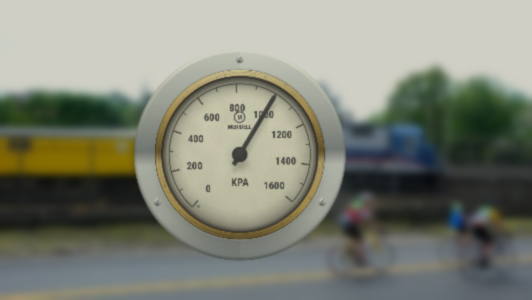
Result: {"value": 1000, "unit": "kPa"}
